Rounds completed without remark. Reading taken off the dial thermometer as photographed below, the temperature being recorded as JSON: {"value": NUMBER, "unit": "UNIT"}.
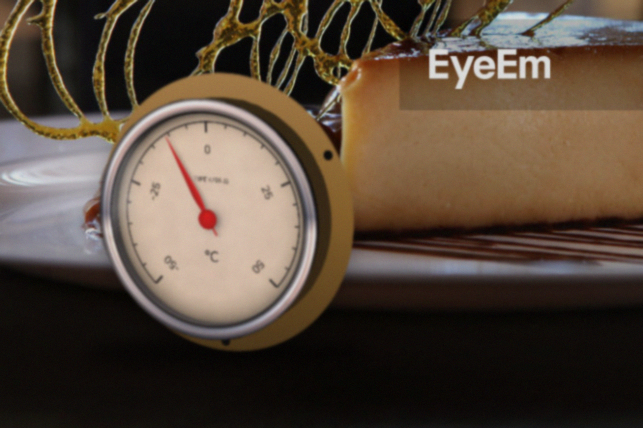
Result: {"value": -10, "unit": "°C"}
